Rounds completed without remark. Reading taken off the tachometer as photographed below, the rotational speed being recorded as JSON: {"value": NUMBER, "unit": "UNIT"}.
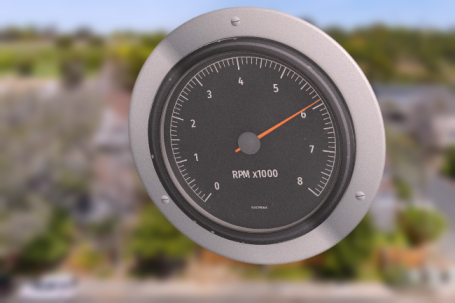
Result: {"value": 5900, "unit": "rpm"}
